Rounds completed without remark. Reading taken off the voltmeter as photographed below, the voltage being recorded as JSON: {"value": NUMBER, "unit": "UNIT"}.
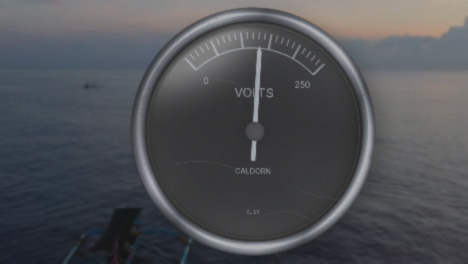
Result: {"value": 130, "unit": "V"}
